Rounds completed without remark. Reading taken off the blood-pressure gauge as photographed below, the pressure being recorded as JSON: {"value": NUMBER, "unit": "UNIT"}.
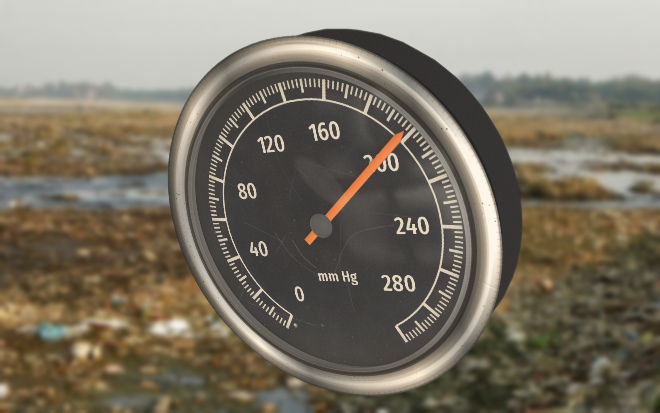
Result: {"value": 198, "unit": "mmHg"}
